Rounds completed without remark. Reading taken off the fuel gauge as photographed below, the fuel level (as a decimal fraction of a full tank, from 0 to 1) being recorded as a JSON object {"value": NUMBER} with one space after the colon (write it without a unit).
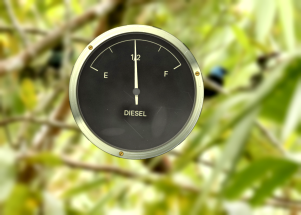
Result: {"value": 0.5}
